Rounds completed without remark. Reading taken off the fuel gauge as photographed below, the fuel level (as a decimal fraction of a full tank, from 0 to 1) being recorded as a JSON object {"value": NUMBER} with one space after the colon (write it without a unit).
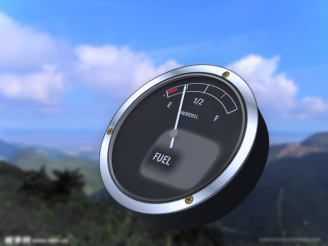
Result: {"value": 0.25}
